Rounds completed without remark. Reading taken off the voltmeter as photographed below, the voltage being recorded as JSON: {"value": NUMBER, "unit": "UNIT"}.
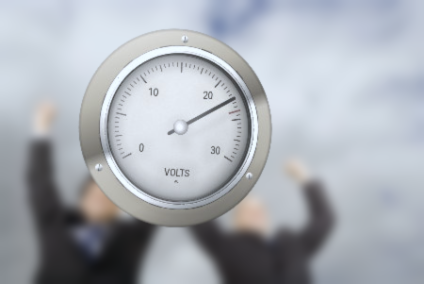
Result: {"value": 22.5, "unit": "V"}
